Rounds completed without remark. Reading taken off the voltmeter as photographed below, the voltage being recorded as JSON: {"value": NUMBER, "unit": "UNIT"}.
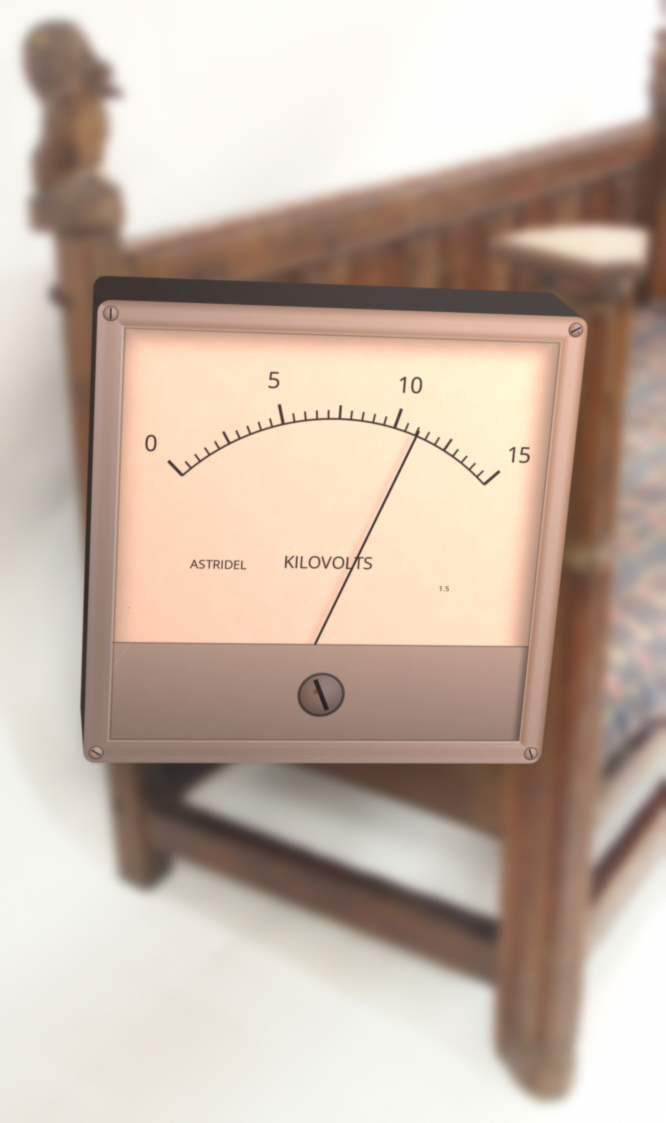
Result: {"value": 11, "unit": "kV"}
